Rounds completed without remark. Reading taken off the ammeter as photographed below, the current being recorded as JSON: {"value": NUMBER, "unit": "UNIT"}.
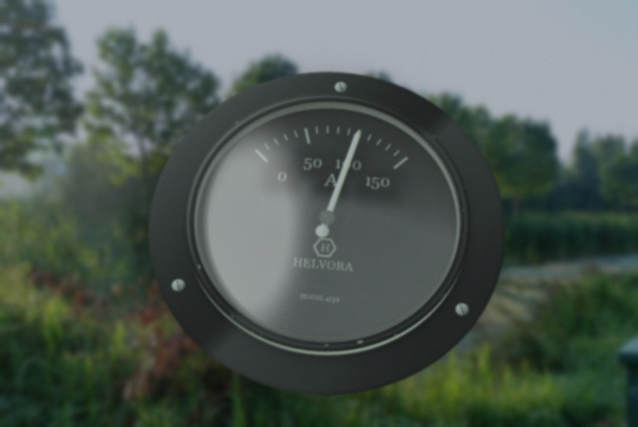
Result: {"value": 100, "unit": "A"}
